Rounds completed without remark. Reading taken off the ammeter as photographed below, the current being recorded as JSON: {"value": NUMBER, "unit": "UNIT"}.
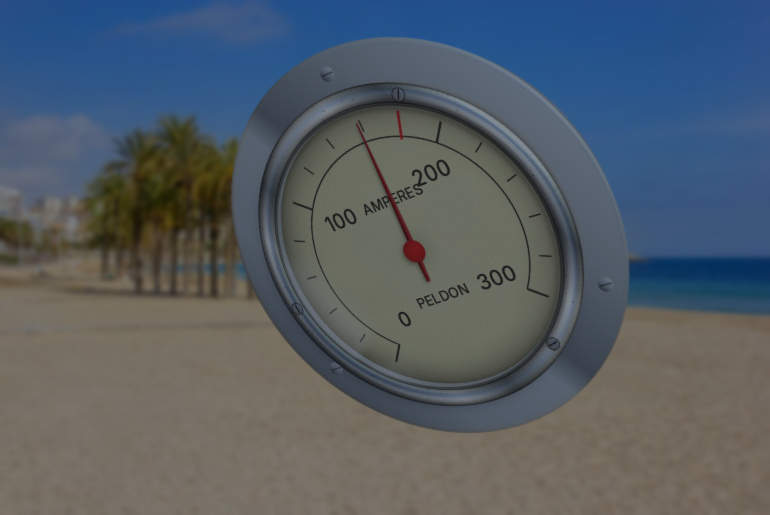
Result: {"value": 160, "unit": "A"}
